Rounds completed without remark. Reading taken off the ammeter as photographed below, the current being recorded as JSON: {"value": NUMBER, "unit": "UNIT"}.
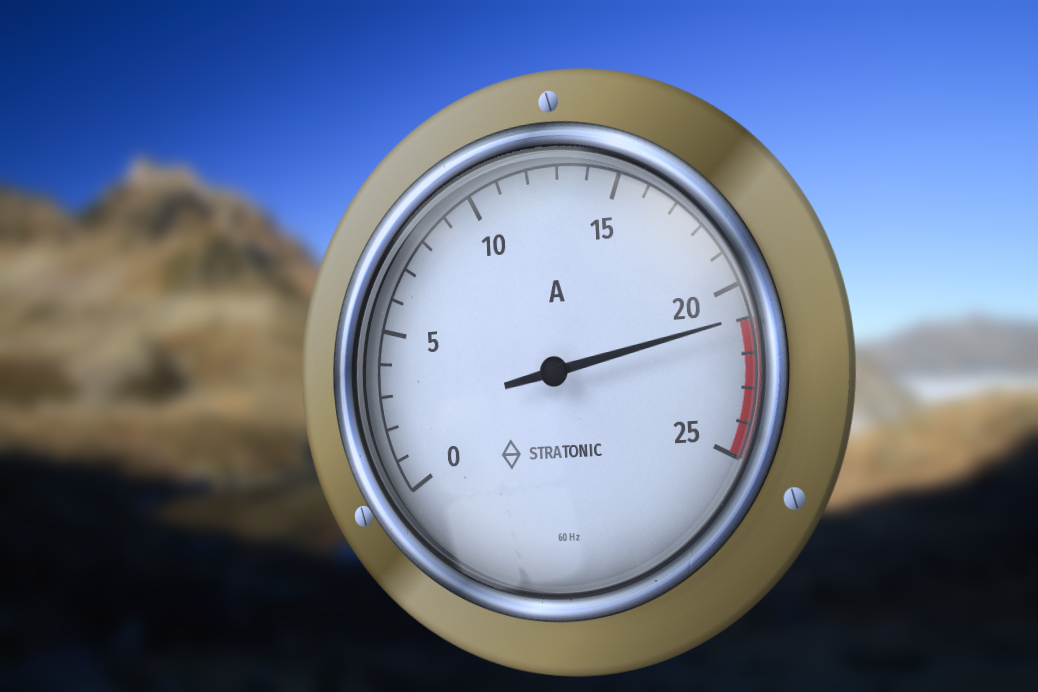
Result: {"value": 21, "unit": "A"}
